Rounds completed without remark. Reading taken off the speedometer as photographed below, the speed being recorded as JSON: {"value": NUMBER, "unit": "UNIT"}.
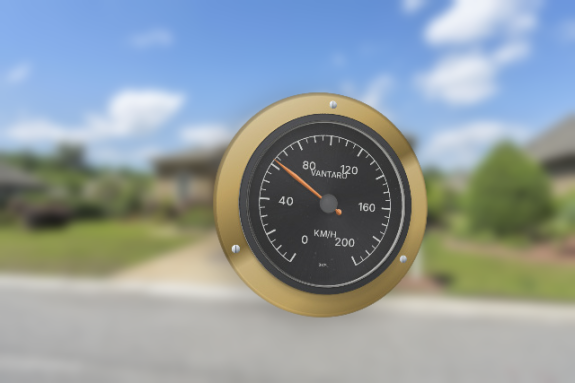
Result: {"value": 62.5, "unit": "km/h"}
